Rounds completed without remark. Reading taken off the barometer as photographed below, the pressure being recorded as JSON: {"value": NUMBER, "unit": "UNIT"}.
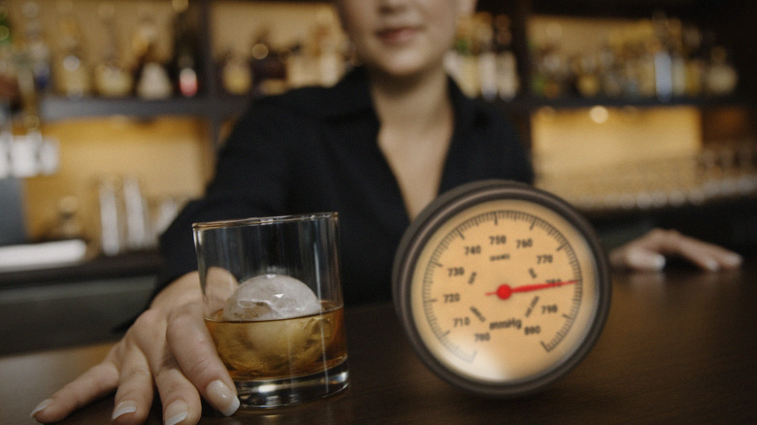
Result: {"value": 780, "unit": "mmHg"}
